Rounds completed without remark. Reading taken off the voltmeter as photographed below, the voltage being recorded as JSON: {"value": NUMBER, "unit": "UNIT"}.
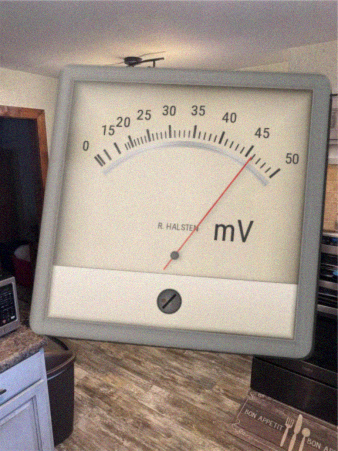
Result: {"value": 46, "unit": "mV"}
